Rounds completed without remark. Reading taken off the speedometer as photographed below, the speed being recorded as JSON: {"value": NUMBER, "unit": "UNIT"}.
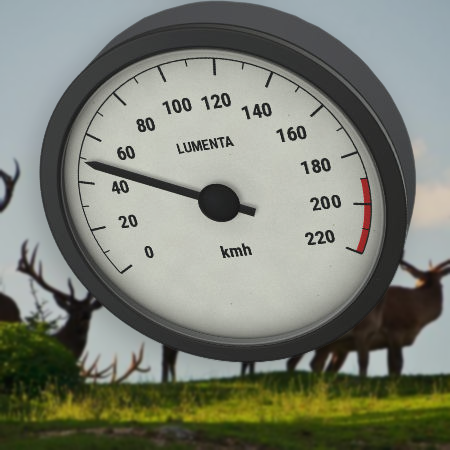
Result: {"value": 50, "unit": "km/h"}
